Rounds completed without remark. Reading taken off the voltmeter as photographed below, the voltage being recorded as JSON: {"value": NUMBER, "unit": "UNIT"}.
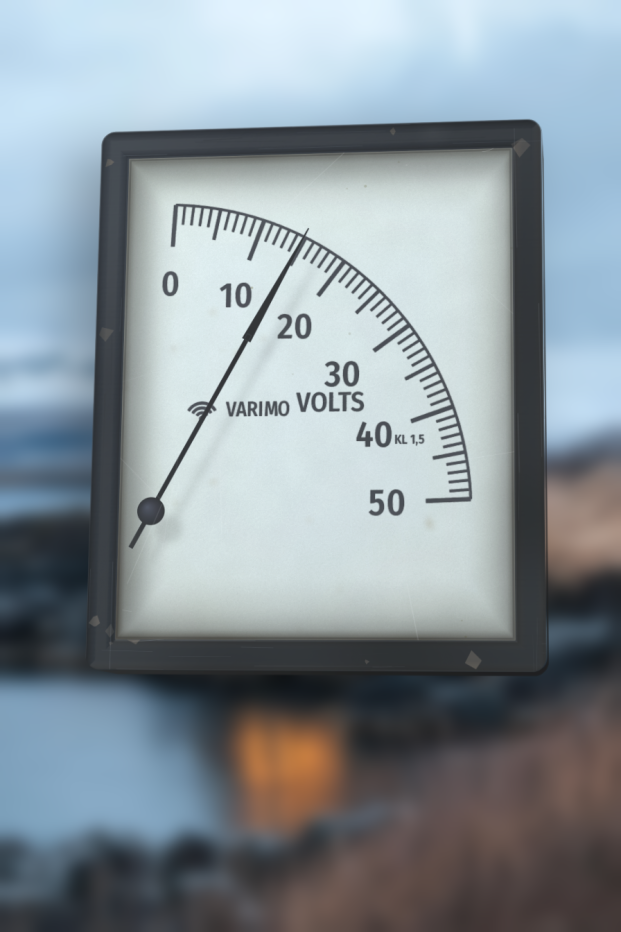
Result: {"value": 15, "unit": "V"}
